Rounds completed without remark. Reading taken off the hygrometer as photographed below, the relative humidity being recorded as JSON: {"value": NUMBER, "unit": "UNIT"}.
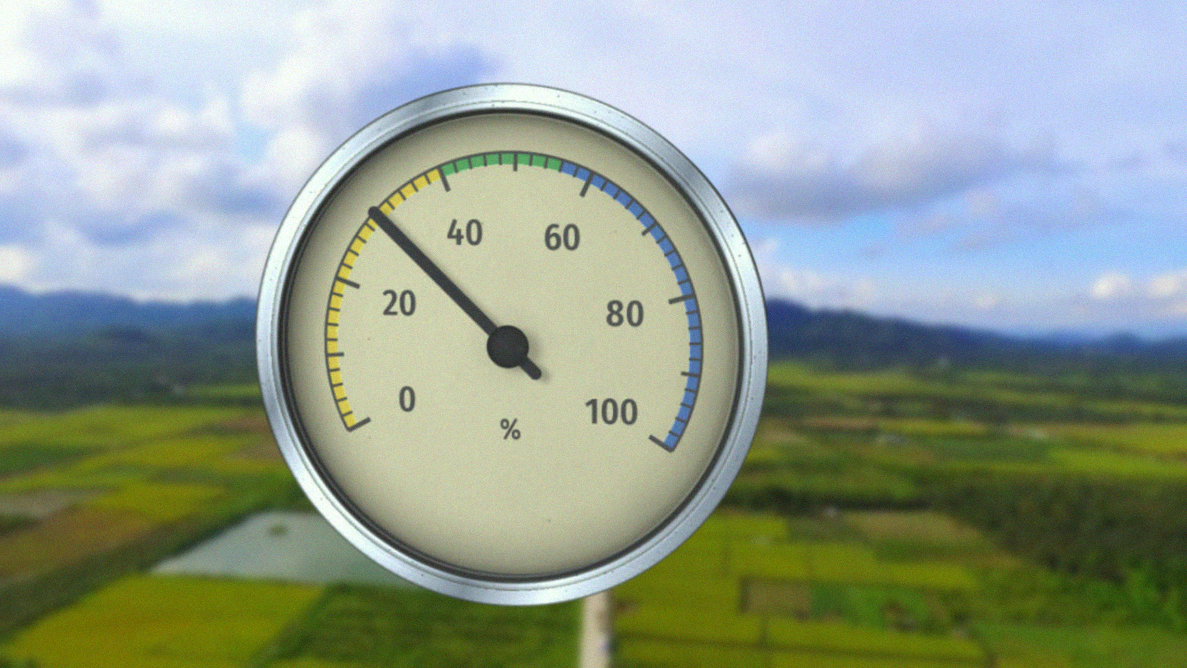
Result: {"value": 30, "unit": "%"}
